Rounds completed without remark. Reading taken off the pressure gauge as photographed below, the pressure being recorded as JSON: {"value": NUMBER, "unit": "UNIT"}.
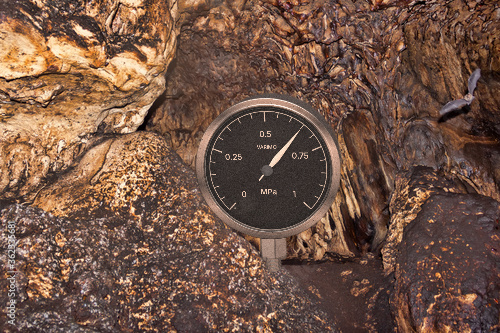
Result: {"value": 0.65, "unit": "MPa"}
